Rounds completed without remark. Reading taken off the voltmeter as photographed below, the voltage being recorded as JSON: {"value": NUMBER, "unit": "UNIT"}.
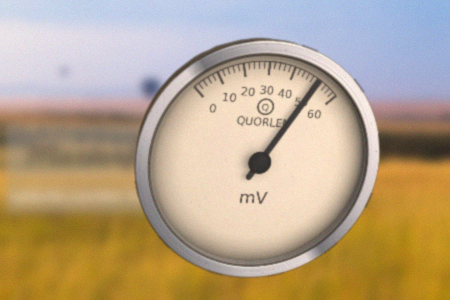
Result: {"value": 50, "unit": "mV"}
